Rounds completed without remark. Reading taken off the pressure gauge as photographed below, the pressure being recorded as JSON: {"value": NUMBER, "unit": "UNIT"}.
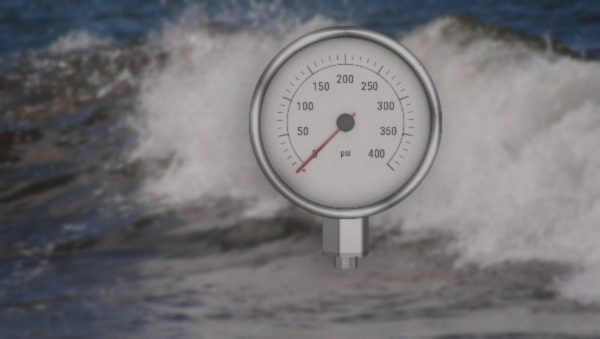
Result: {"value": 0, "unit": "psi"}
